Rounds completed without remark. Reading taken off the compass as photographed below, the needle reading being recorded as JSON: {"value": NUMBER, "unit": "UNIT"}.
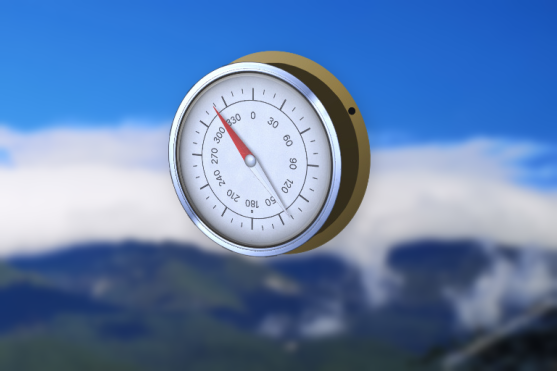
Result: {"value": 320, "unit": "°"}
